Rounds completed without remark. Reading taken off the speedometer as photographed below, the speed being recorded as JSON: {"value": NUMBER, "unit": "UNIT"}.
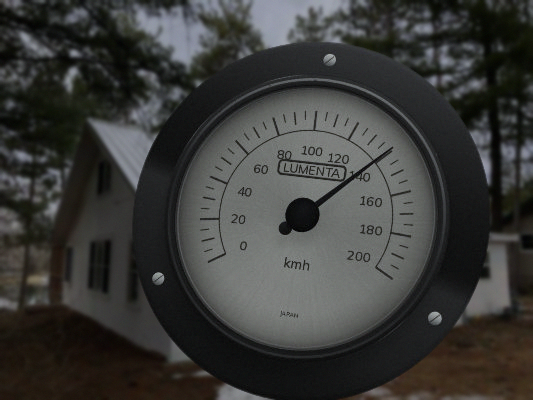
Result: {"value": 140, "unit": "km/h"}
